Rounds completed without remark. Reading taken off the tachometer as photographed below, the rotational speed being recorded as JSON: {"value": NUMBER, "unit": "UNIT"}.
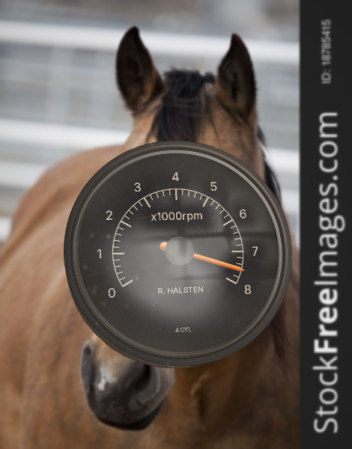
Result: {"value": 7600, "unit": "rpm"}
